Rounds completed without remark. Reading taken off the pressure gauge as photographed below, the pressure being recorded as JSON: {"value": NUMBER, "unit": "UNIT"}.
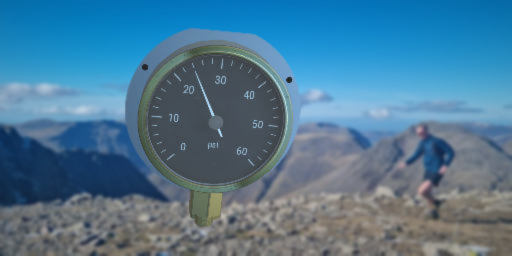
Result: {"value": 24, "unit": "psi"}
